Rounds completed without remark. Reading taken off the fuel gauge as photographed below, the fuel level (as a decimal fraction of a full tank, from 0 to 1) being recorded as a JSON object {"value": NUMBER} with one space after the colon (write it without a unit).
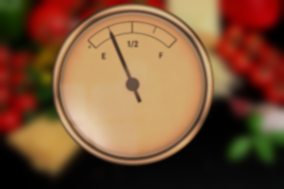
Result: {"value": 0.25}
